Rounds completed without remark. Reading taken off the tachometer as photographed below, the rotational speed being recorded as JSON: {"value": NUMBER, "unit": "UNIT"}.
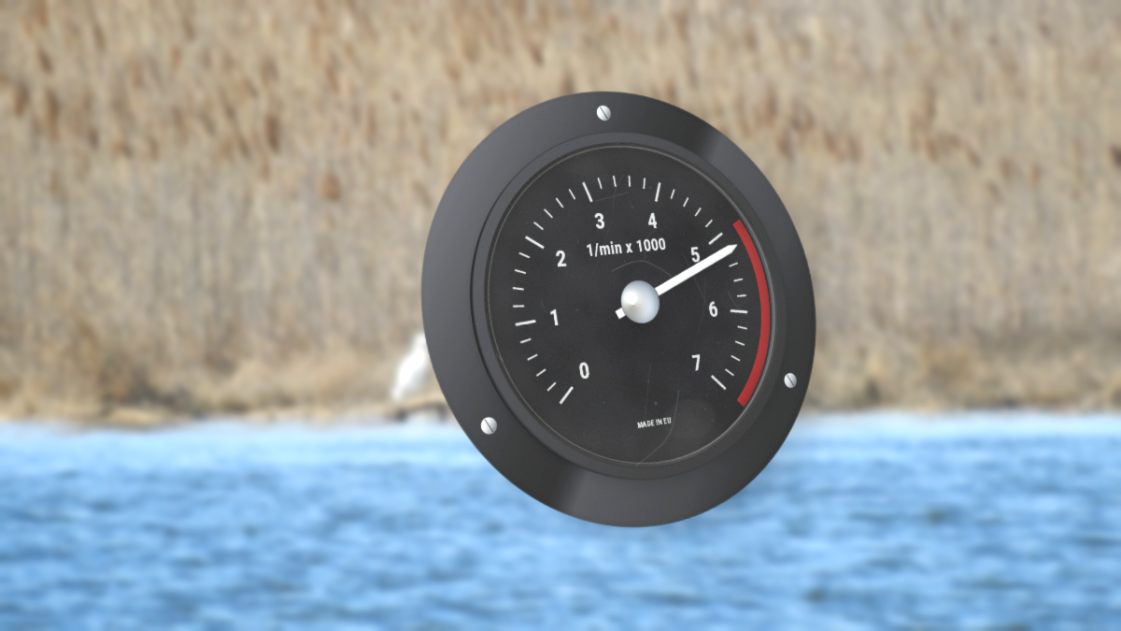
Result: {"value": 5200, "unit": "rpm"}
